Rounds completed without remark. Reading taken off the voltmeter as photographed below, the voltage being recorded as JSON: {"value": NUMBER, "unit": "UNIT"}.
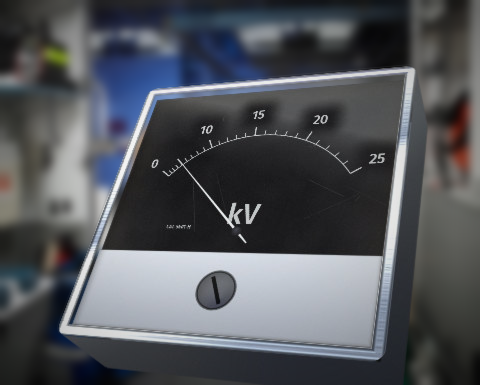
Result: {"value": 5, "unit": "kV"}
